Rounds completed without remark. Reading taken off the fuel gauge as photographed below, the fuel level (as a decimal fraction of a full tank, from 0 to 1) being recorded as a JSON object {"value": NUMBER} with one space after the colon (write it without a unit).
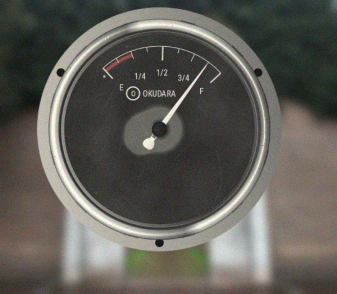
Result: {"value": 0.875}
